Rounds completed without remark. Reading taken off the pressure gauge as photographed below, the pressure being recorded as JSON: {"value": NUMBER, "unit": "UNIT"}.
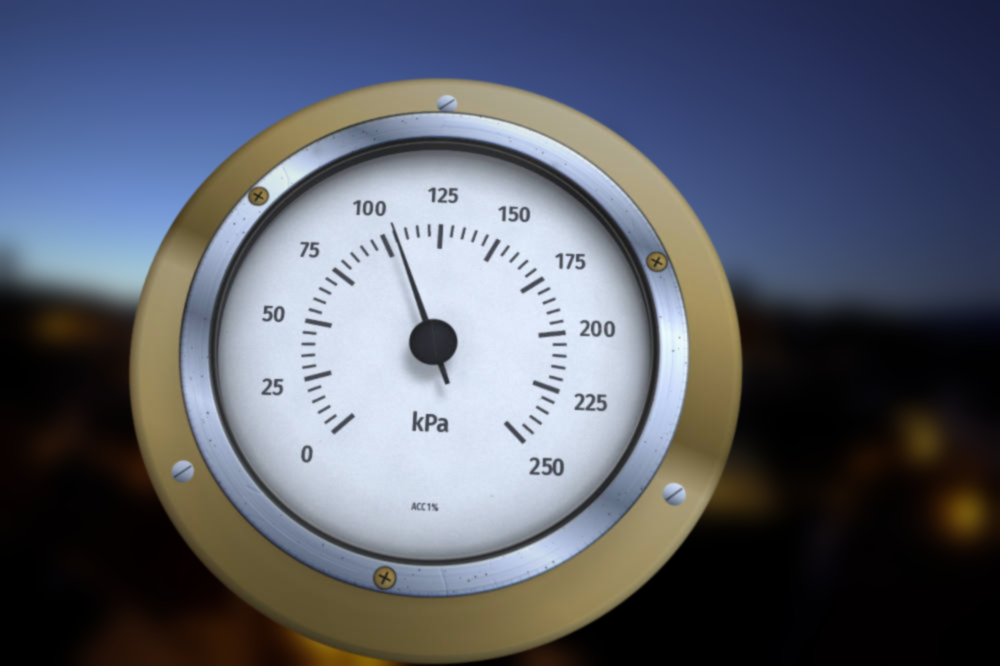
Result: {"value": 105, "unit": "kPa"}
